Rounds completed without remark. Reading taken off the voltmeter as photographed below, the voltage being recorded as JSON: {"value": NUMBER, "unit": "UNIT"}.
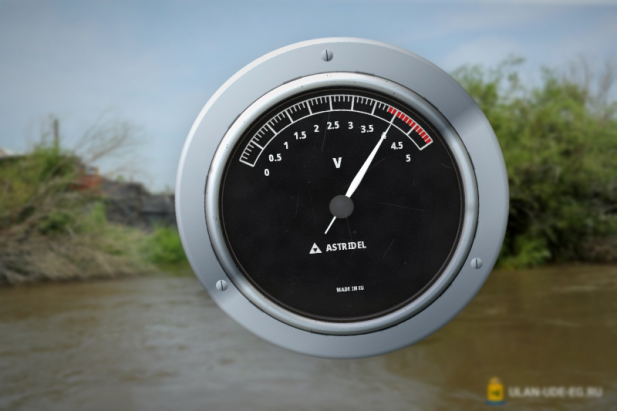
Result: {"value": 4, "unit": "V"}
